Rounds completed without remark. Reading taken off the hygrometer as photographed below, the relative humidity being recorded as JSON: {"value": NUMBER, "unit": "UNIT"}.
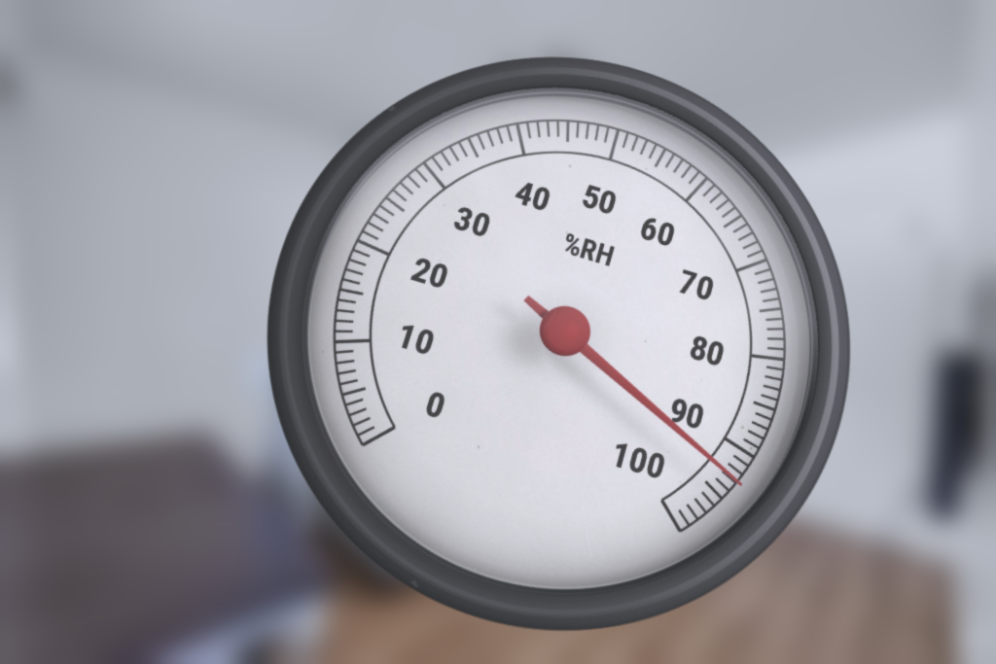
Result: {"value": 93, "unit": "%"}
